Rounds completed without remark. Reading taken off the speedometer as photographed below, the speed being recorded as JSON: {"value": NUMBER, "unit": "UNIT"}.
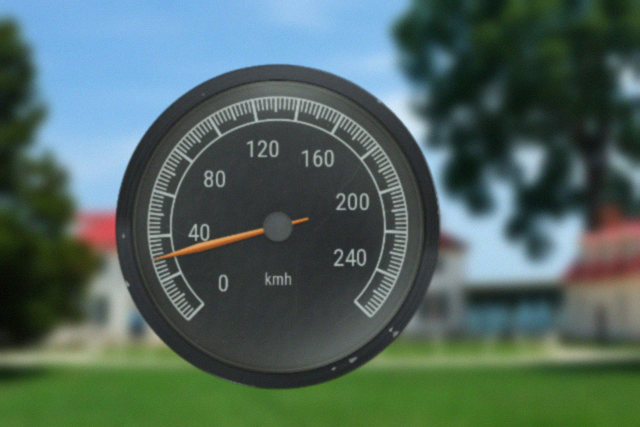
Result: {"value": 30, "unit": "km/h"}
